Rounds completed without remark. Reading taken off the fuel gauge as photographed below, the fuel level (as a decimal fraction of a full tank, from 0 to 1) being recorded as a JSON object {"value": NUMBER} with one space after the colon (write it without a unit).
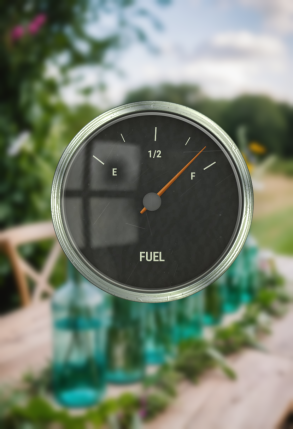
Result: {"value": 0.875}
